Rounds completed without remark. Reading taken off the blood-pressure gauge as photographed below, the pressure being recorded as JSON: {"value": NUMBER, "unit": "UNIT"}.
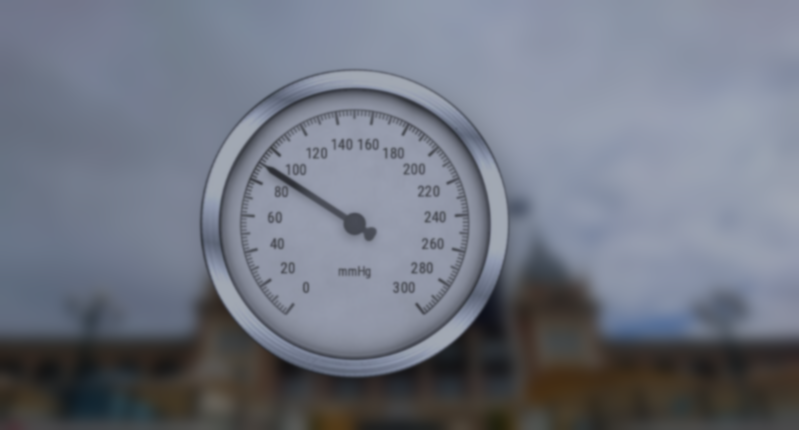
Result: {"value": 90, "unit": "mmHg"}
